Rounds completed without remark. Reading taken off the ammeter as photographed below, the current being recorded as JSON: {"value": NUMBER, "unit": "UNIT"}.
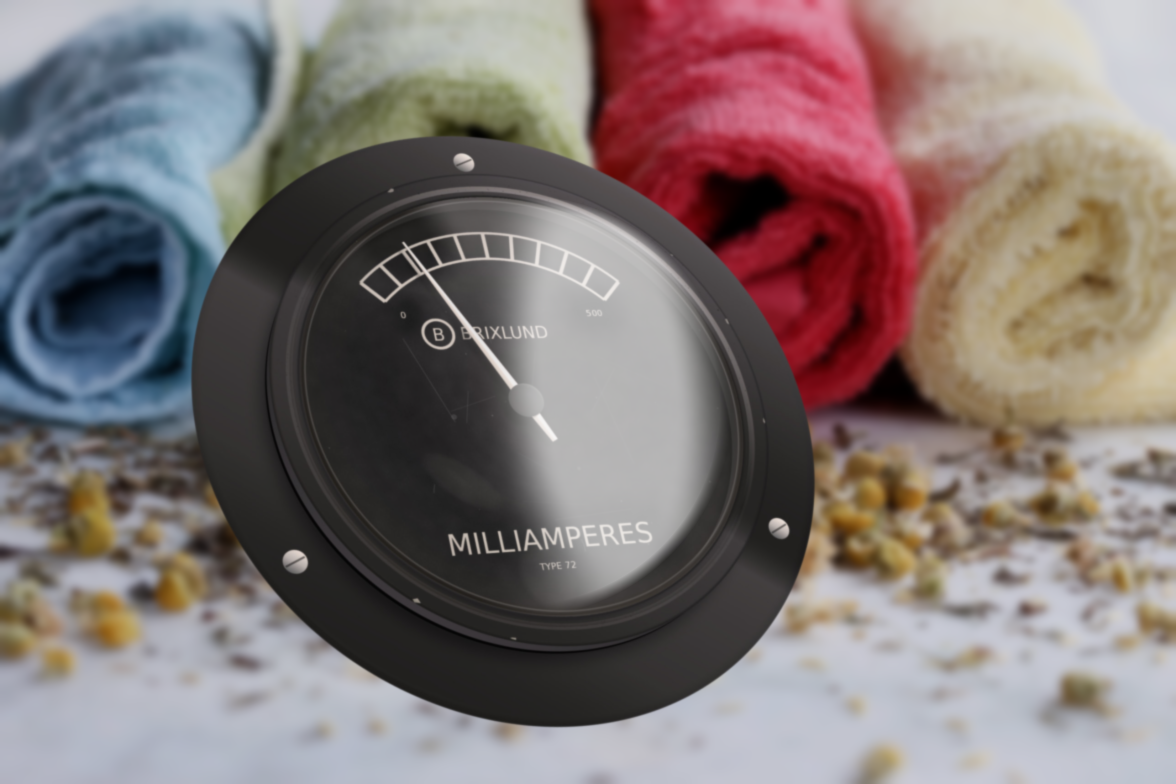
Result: {"value": 100, "unit": "mA"}
